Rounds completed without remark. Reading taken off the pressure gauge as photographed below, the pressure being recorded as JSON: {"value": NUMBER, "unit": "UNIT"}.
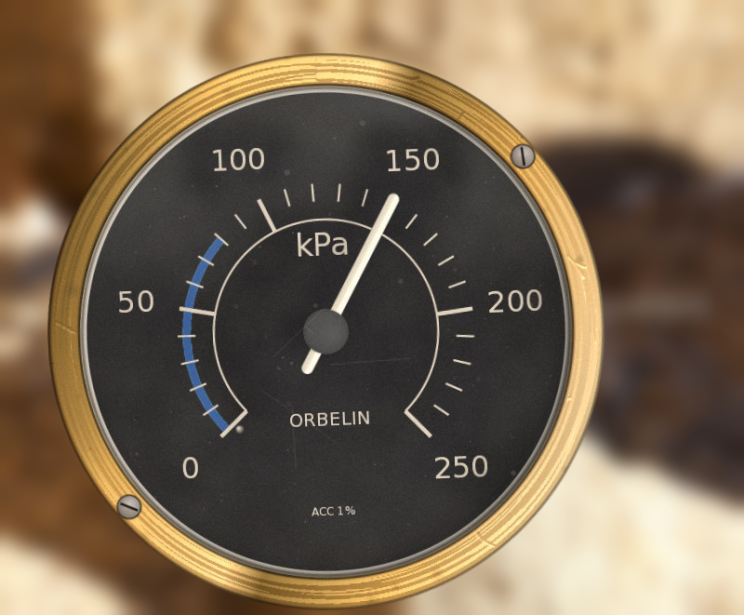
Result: {"value": 150, "unit": "kPa"}
